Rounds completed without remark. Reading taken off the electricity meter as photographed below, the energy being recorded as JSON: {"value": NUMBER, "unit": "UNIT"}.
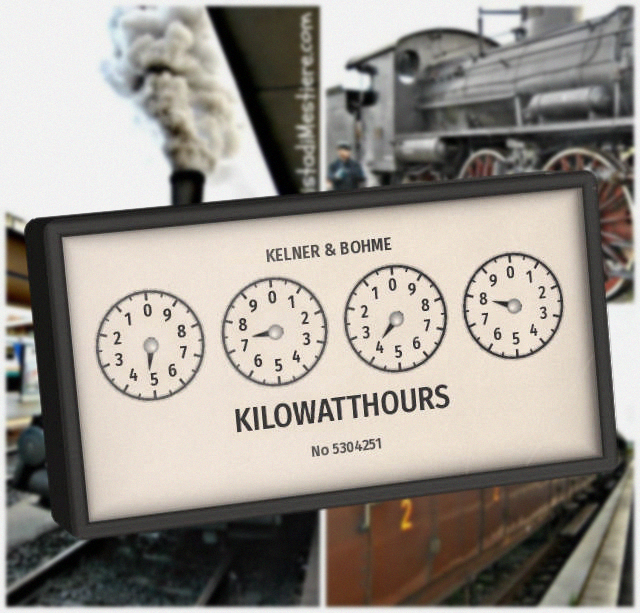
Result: {"value": 4738, "unit": "kWh"}
